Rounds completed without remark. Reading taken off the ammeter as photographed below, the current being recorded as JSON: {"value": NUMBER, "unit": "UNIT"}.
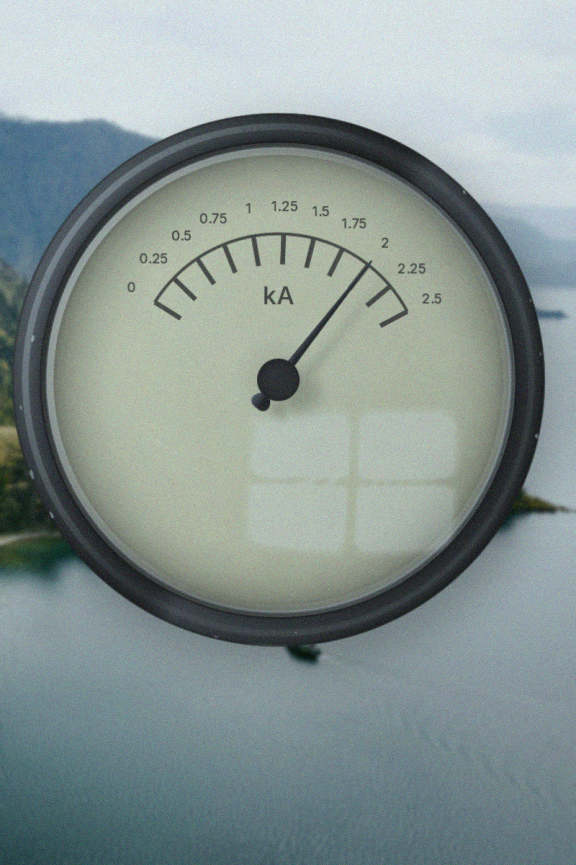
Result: {"value": 2, "unit": "kA"}
